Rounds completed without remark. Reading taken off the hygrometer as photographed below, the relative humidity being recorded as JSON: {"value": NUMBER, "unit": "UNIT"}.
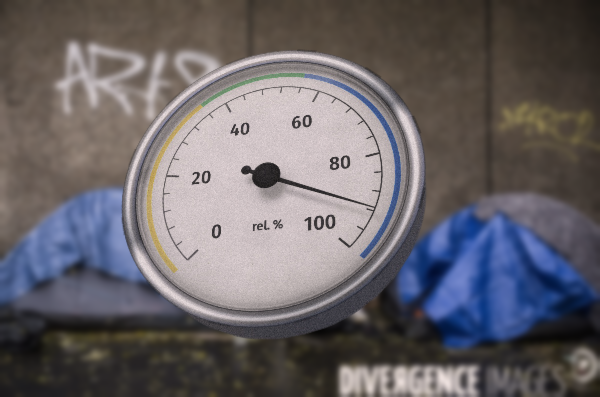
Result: {"value": 92, "unit": "%"}
